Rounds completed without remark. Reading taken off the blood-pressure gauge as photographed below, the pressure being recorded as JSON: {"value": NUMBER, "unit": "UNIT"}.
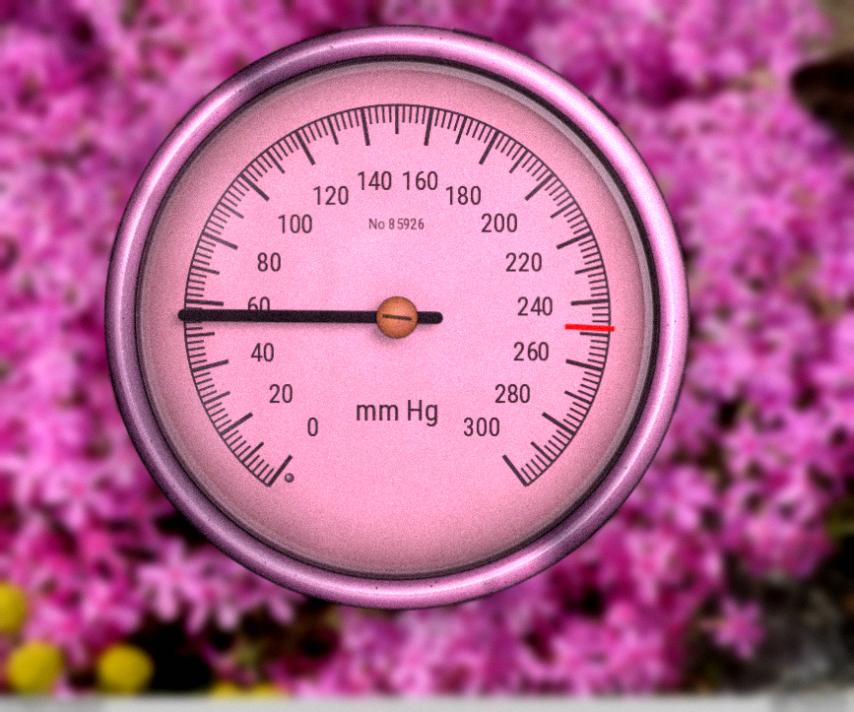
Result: {"value": 56, "unit": "mmHg"}
